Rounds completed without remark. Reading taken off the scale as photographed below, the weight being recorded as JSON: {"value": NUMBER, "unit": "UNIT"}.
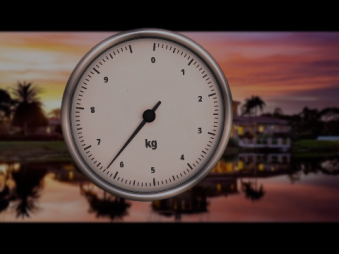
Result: {"value": 6.3, "unit": "kg"}
